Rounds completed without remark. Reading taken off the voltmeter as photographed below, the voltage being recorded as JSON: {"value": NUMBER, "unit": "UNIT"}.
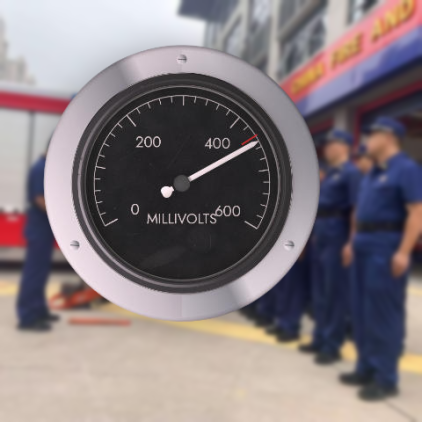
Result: {"value": 450, "unit": "mV"}
